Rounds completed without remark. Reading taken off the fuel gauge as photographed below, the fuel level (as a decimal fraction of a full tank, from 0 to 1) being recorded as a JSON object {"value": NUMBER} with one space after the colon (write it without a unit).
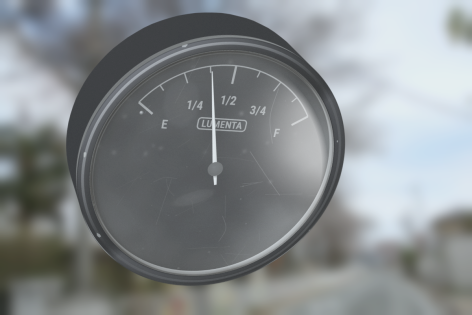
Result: {"value": 0.375}
